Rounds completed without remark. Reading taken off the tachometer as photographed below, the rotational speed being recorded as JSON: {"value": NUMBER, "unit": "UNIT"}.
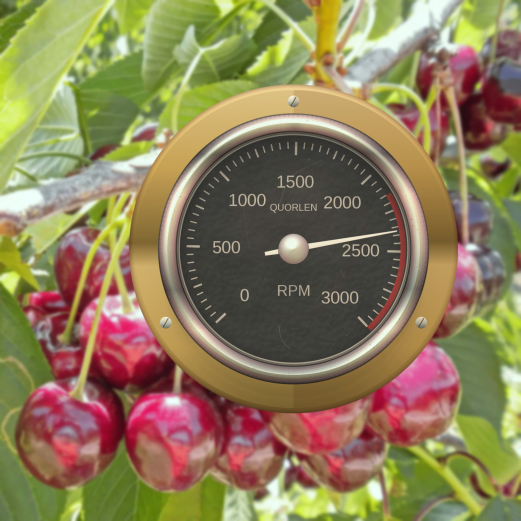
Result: {"value": 2375, "unit": "rpm"}
